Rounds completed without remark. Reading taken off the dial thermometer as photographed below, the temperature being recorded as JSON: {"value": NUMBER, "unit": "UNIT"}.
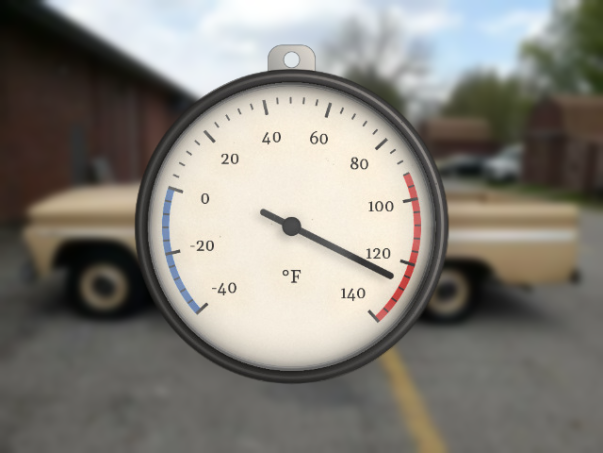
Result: {"value": 126, "unit": "°F"}
